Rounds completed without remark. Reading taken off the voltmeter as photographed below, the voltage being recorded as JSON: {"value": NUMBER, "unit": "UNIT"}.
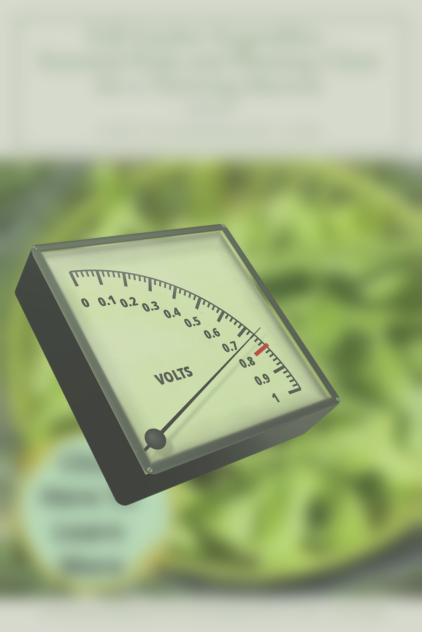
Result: {"value": 0.74, "unit": "V"}
